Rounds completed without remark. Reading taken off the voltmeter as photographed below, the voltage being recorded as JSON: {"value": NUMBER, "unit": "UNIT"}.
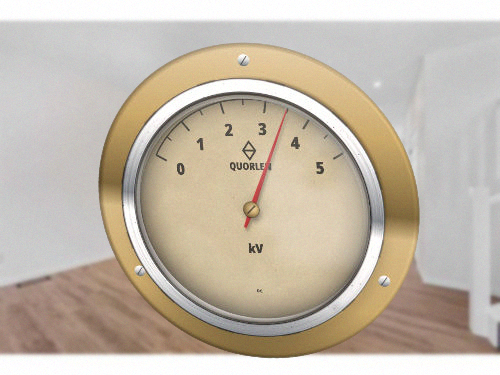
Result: {"value": 3.5, "unit": "kV"}
